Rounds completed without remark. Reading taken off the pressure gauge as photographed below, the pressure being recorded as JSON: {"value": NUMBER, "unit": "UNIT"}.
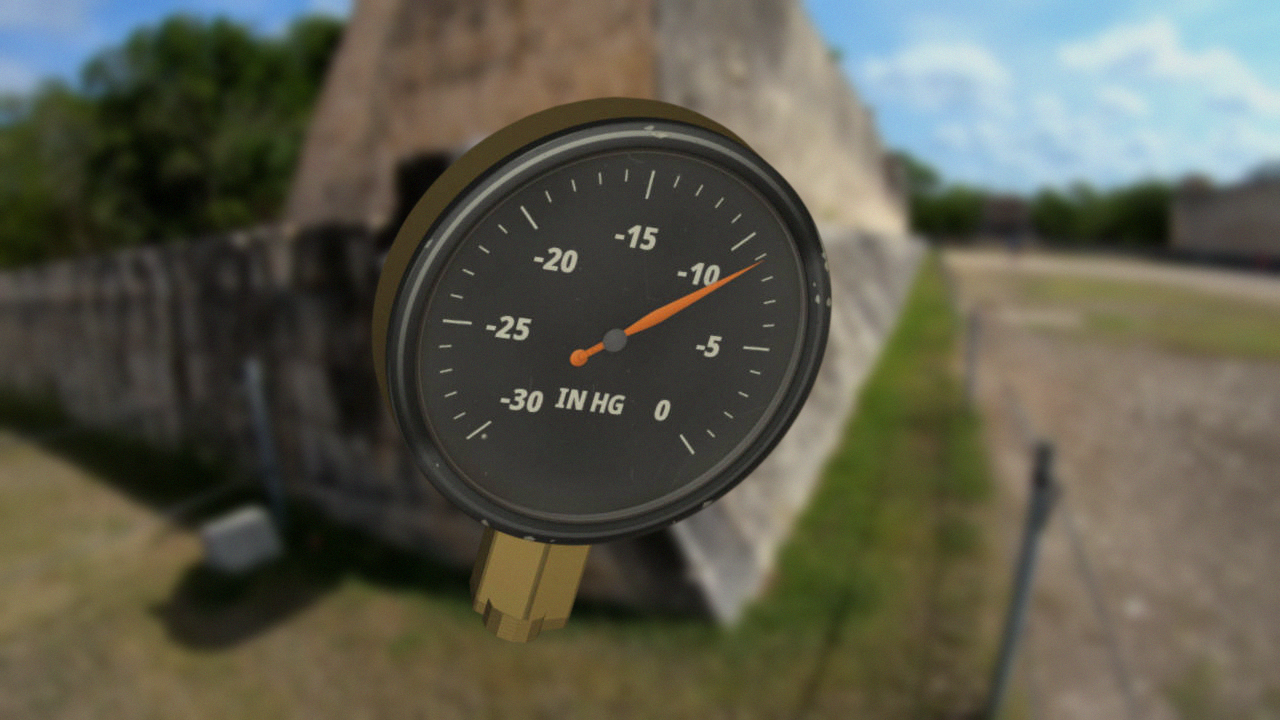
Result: {"value": -9, "unit": "inHg"}
